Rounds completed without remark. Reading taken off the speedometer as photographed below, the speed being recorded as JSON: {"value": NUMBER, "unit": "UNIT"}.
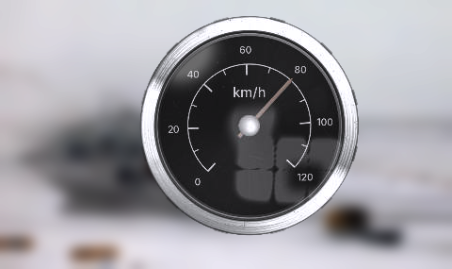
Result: {"value": 80, "unit": "km/h"}
